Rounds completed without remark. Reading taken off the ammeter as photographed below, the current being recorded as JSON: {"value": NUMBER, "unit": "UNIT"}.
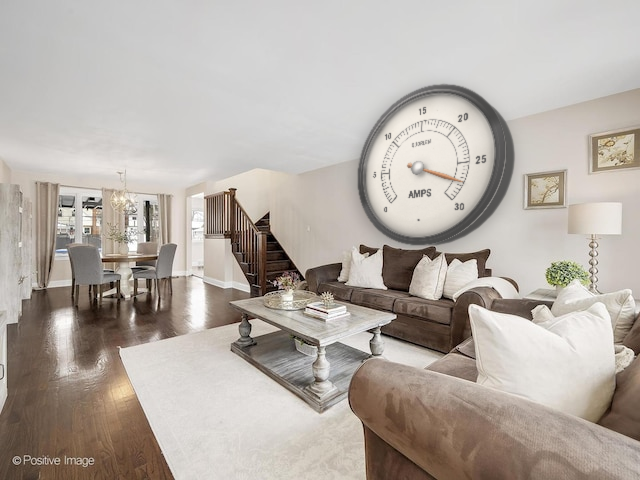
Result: {"value": 27.5, "unit": "A"}
